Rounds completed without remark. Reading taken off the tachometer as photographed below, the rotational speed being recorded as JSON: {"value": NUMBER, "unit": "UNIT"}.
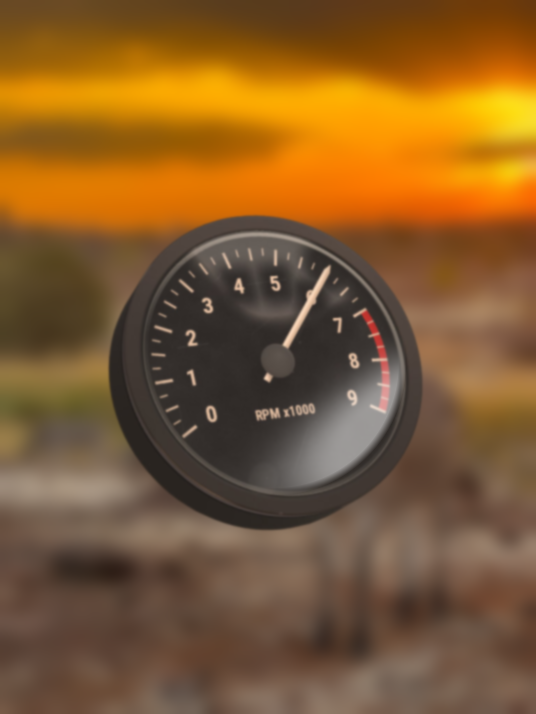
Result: {"value": 6000, "unit": "rpm"}
